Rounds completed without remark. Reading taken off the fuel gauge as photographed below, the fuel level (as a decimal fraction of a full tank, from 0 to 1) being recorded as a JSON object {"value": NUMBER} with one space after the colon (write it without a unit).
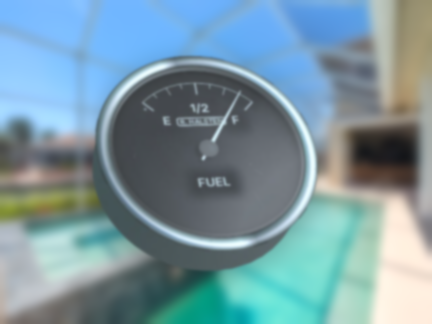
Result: {"value": 0.875}
